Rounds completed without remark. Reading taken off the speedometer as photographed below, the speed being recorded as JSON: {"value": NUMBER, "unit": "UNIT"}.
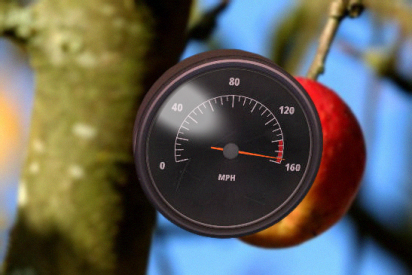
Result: {"value": 155, "unit": "mph"}
